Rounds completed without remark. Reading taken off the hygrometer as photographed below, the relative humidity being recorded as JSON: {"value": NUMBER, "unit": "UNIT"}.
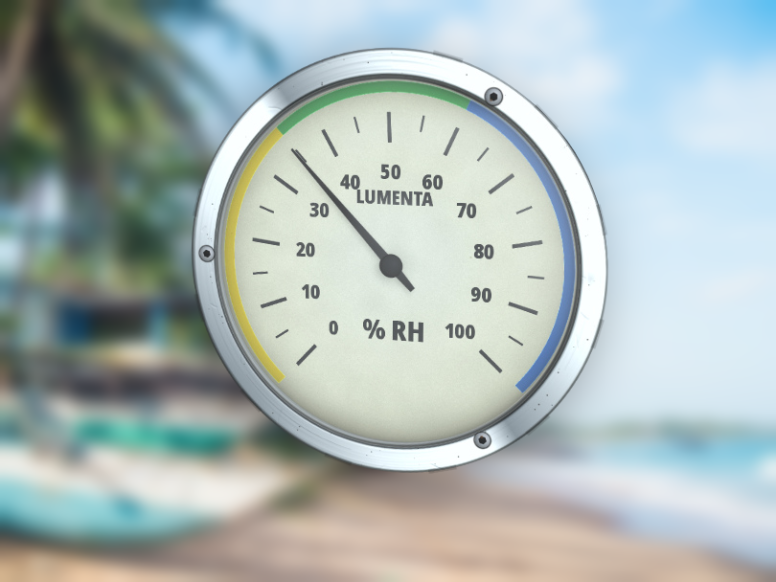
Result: {"value": 35, "unit": "%"}
